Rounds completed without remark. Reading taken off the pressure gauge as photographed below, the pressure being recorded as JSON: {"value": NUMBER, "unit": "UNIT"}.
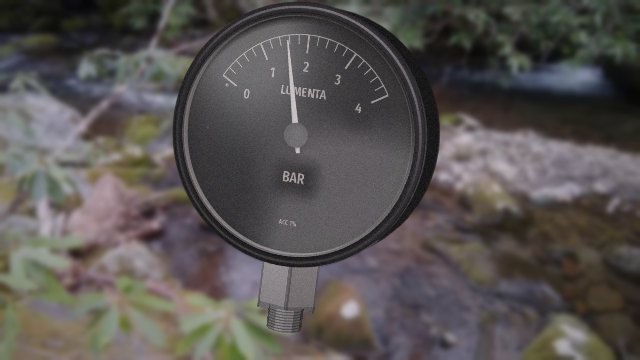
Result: {"value": 1.6, "unit": "bar"}
